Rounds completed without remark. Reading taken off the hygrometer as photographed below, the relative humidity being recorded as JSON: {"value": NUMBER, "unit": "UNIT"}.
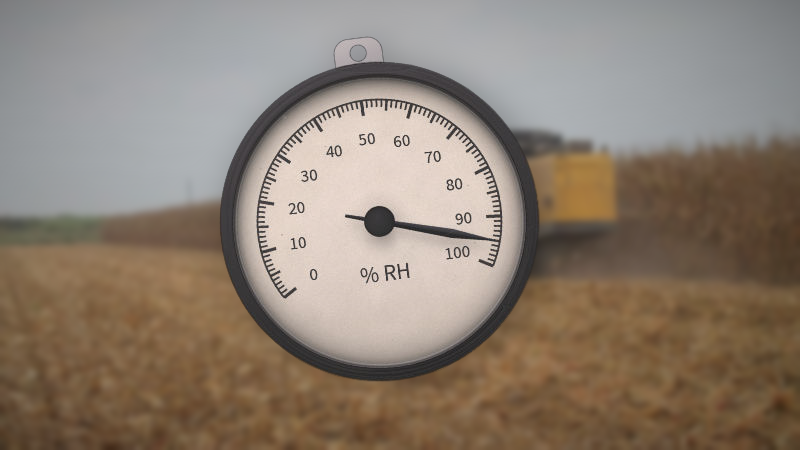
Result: {"value": 95, "unit": "%"}
